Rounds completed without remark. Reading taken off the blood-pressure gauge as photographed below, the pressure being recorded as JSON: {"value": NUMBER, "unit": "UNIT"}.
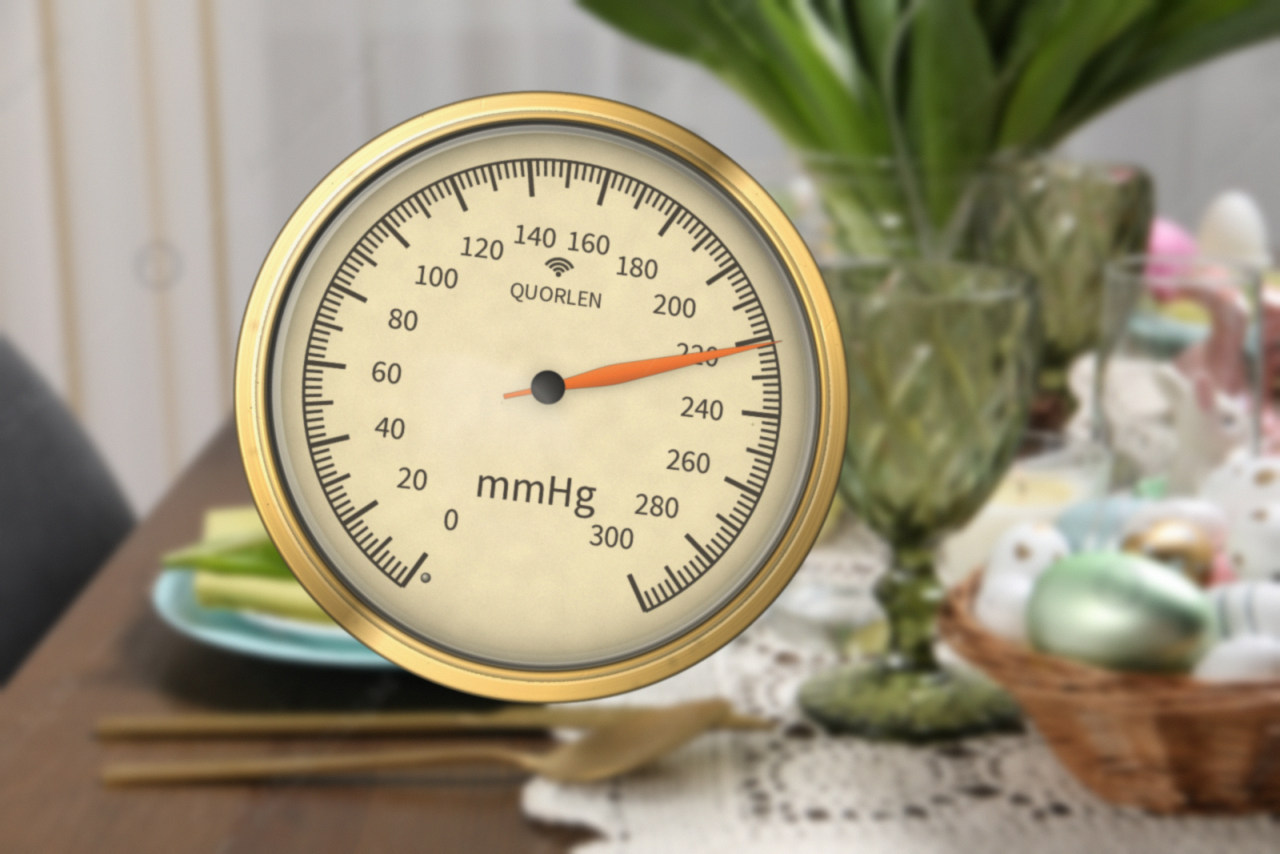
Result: {"value": 222, "unit": "mmHg"}
